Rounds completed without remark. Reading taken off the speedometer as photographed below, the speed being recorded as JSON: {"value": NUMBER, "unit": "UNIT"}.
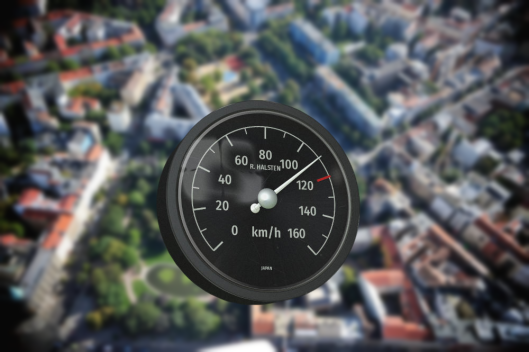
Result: {"value": 110, "unit": "km/h"}
